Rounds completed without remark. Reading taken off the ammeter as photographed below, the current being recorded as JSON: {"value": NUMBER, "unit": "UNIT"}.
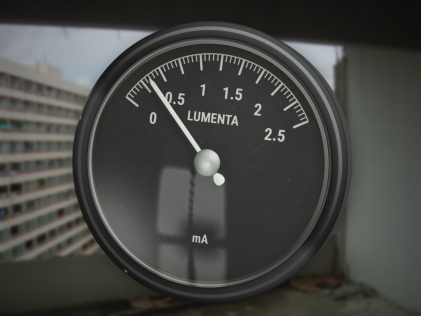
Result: {"value": 0.35, "unit": "mA"}
